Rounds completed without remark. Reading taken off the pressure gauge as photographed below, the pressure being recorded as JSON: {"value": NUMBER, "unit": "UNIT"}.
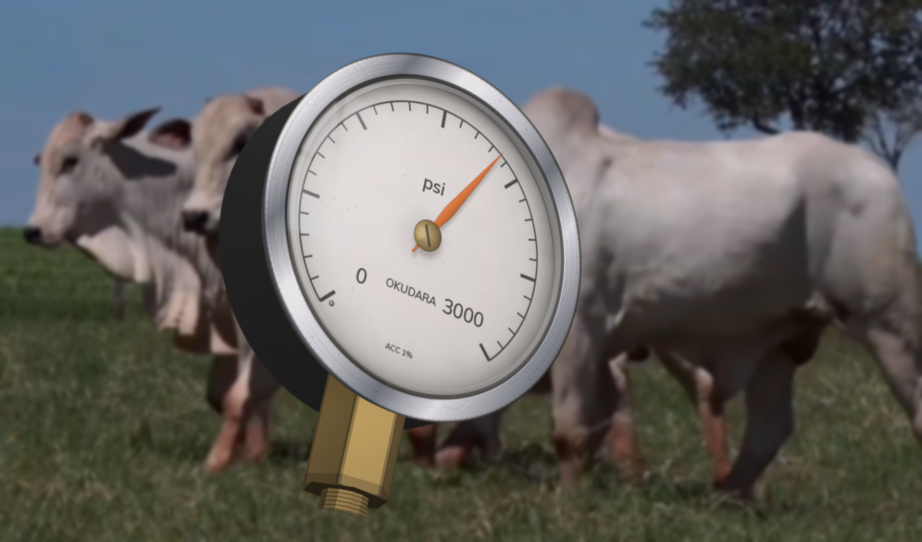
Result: {"value": 1850, "unit": "psi"}
